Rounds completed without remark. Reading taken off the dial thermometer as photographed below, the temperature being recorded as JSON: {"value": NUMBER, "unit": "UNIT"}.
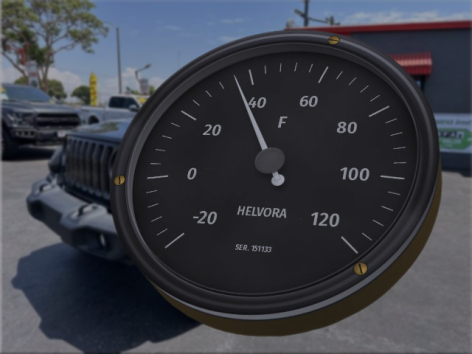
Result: {"value": 36, "unit": "°F"}
